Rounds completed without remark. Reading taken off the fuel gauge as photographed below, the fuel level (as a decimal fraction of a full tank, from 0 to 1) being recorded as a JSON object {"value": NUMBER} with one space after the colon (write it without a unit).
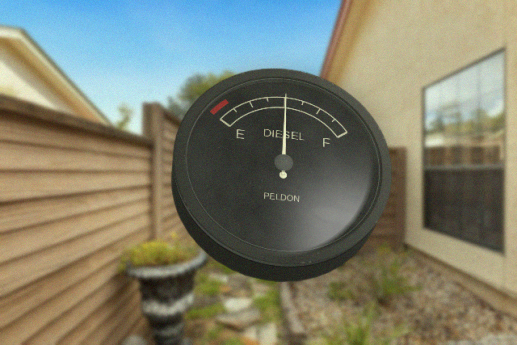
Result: {"value": 0.5}
